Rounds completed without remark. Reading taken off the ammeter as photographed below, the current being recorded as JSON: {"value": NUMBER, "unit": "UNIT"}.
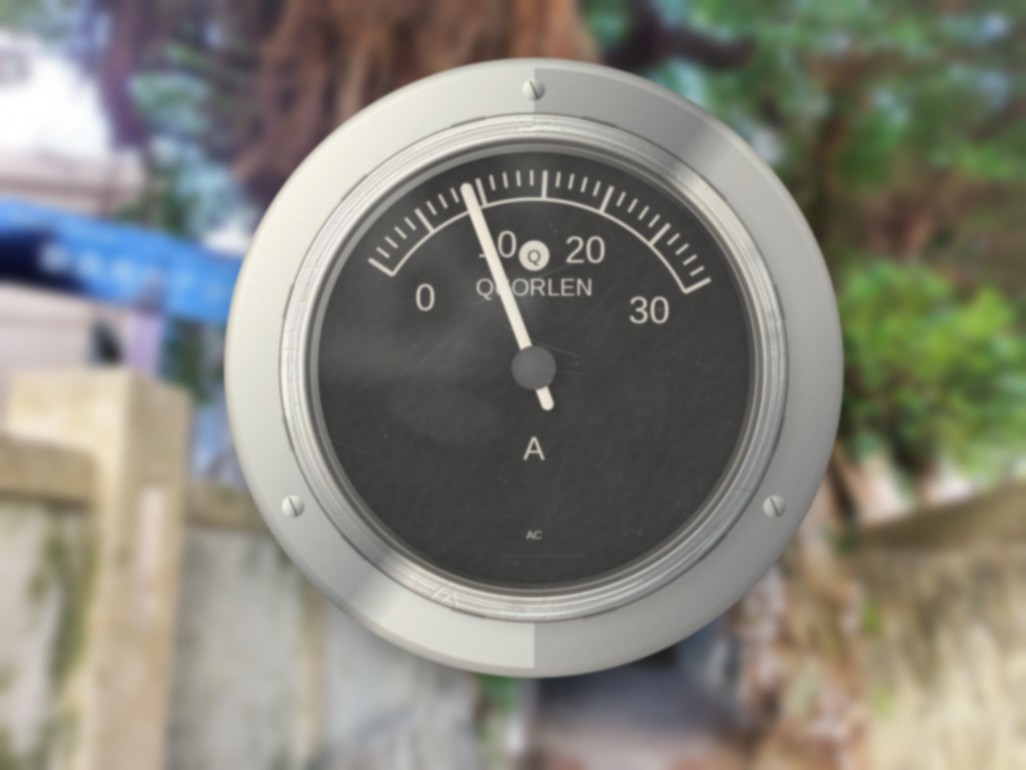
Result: {"value": 9, "unit": "A"}
